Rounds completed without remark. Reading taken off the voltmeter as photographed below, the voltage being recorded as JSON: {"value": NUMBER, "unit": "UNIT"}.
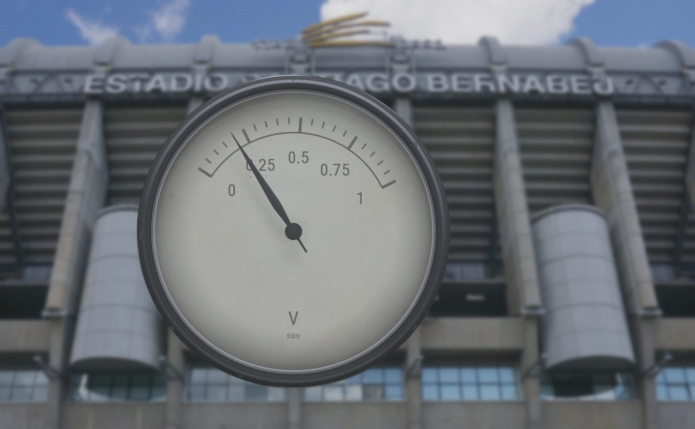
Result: {"value": 0.2, "unit": "V"}
